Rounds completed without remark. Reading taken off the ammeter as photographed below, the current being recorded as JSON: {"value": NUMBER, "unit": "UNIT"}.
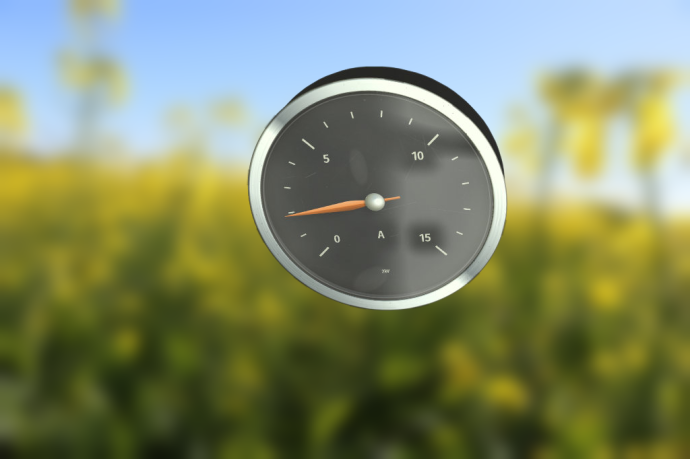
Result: {"value": 2, "unit": "A"}
